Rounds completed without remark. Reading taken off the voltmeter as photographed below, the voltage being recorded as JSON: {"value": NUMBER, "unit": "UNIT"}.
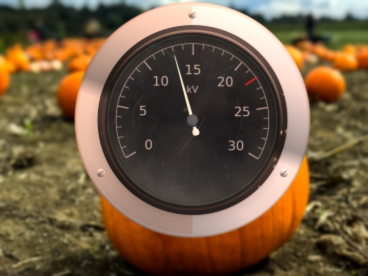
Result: {"value": 13, "unit": "kV"}
